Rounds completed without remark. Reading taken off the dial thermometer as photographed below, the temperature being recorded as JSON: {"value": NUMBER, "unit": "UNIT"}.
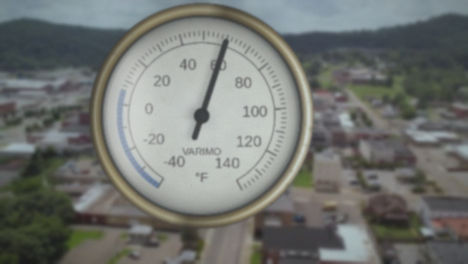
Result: {"value": 60, "unit": "°F"}
